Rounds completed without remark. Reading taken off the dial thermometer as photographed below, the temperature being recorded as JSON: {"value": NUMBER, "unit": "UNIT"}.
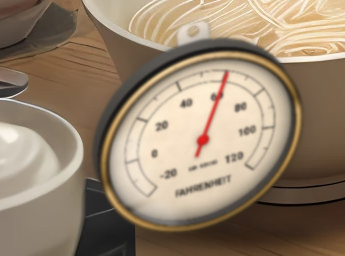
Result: {"value": 60, "unit": "°F"}
